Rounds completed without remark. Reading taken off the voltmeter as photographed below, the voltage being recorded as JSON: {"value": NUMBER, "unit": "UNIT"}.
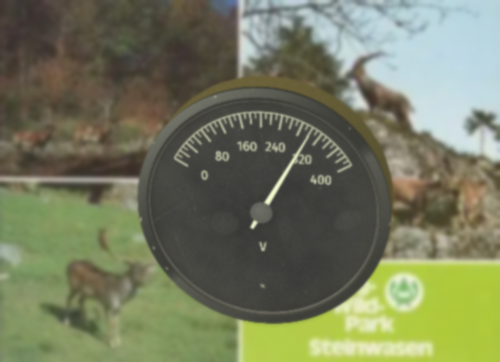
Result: {"value": 300, "unit": "V"}
